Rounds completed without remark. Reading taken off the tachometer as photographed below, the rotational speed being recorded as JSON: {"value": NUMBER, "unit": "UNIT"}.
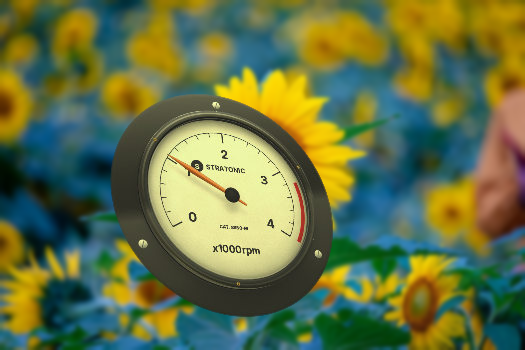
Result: {"value": 1000, "unit": "rpm"}
